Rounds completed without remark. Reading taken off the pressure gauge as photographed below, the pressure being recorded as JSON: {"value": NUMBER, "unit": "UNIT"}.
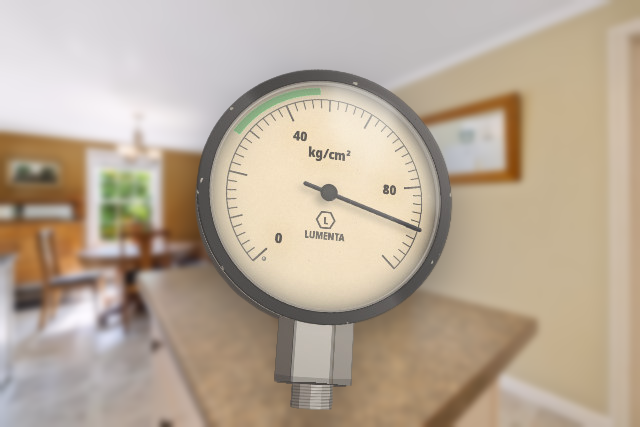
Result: {"value": 90, "unit": "kg/cm²"}
